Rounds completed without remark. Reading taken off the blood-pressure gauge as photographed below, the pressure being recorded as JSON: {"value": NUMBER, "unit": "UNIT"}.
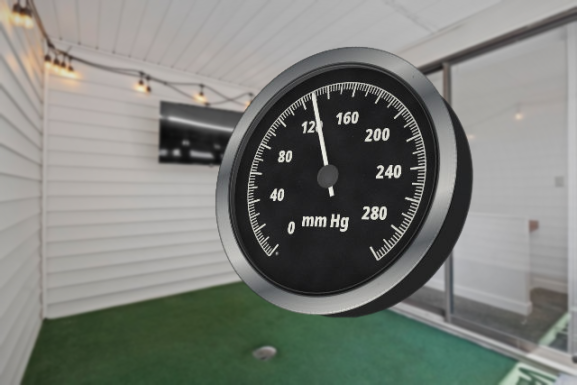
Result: {"value": 130, "unit": "mmHg"}
